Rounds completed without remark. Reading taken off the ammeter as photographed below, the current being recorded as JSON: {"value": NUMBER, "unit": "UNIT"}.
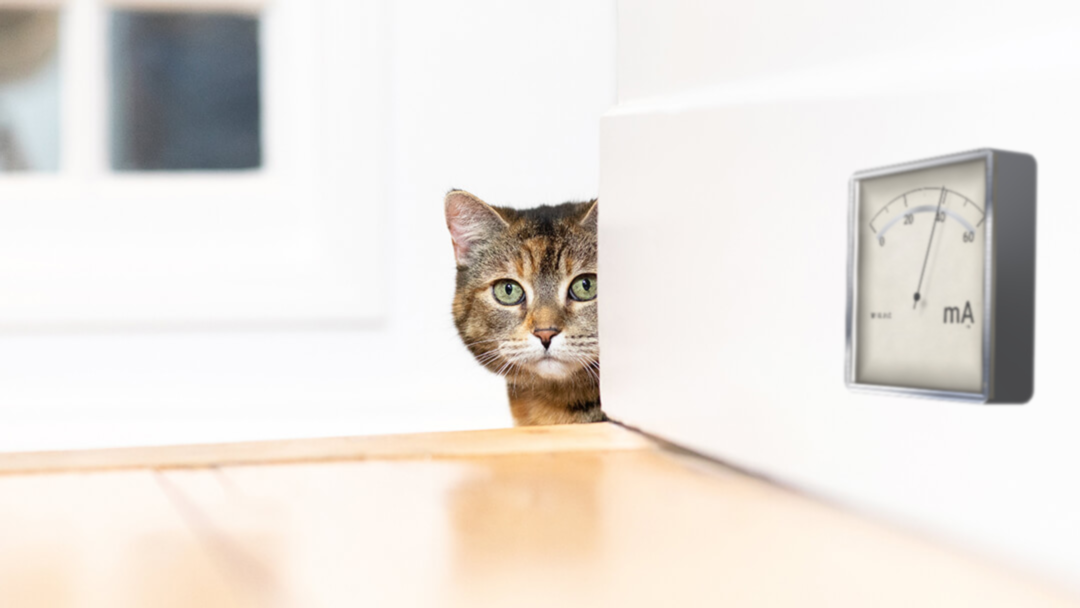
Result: {"value": 40, "unit": "mA"}
